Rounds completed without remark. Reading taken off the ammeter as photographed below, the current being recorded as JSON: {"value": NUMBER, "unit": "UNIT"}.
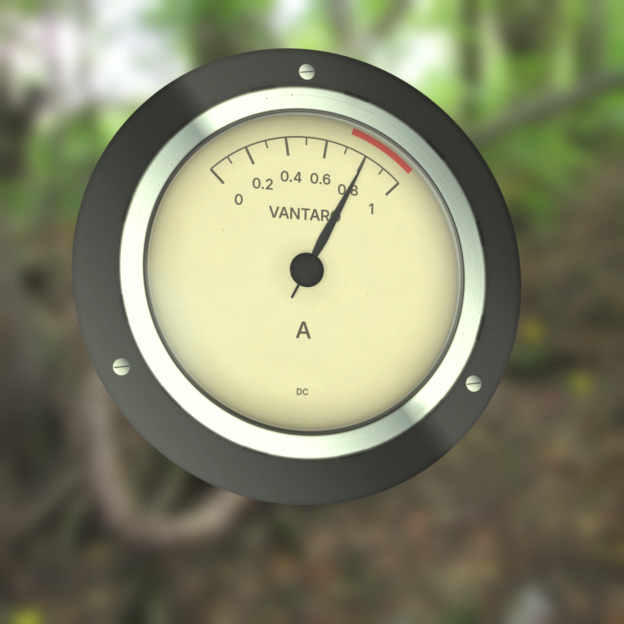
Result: {"value": 0.8, "unit": "A"}
